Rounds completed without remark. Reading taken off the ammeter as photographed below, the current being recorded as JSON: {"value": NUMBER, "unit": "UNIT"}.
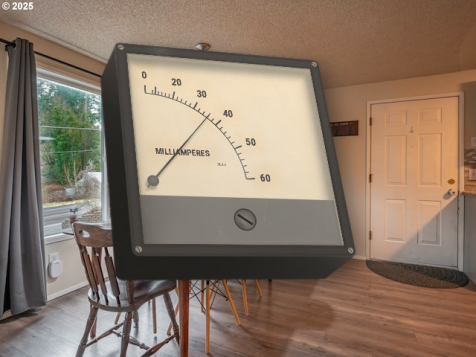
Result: {"value": 36, "unit": "mA"}
